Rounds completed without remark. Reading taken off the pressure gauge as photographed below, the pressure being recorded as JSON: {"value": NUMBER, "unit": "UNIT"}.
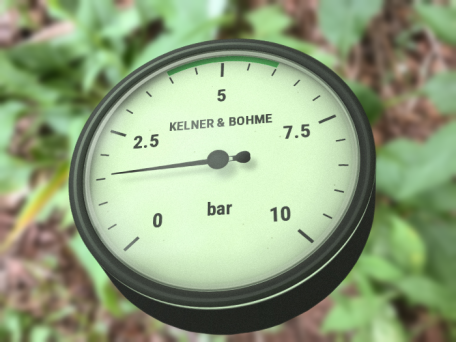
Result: {"value": 1.5, "unit": "bar"}
